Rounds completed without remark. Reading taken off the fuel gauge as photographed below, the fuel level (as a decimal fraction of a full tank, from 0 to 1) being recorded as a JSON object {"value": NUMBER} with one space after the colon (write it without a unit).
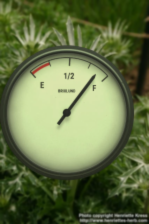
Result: {"value": 0.875}
